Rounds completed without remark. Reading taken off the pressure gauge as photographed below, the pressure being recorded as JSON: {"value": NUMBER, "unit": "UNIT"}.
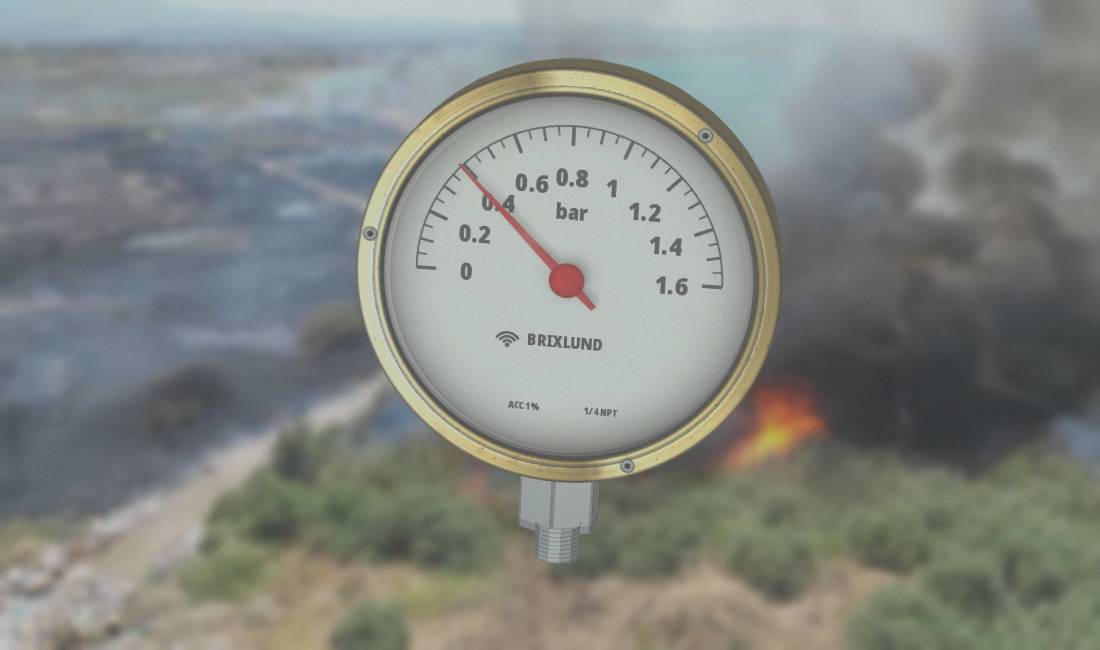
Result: {"value": 0.4, "unit": "bar"}
